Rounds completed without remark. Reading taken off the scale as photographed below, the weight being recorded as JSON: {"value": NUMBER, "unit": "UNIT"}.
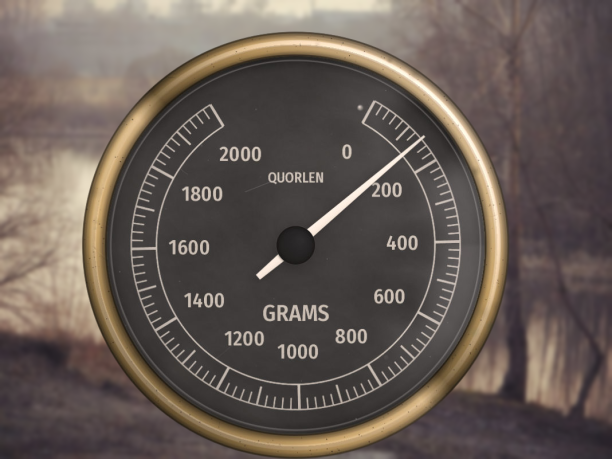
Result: {"value": 140, "unit": "g"}
